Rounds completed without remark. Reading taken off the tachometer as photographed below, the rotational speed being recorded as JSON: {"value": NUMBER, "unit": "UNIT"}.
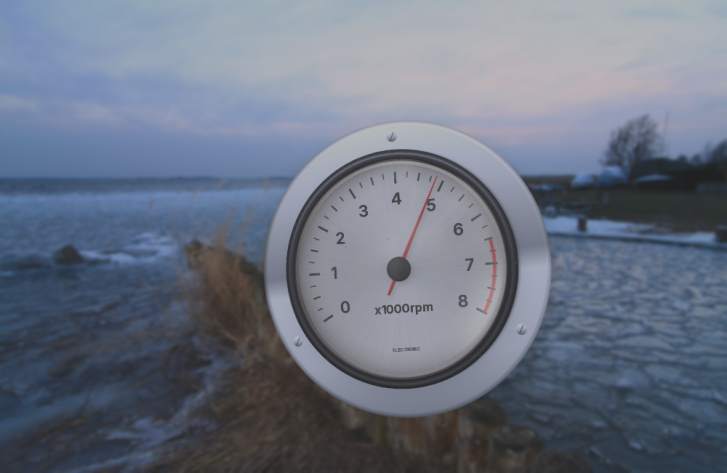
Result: {"value": 4875, "unit": "rpm"}
